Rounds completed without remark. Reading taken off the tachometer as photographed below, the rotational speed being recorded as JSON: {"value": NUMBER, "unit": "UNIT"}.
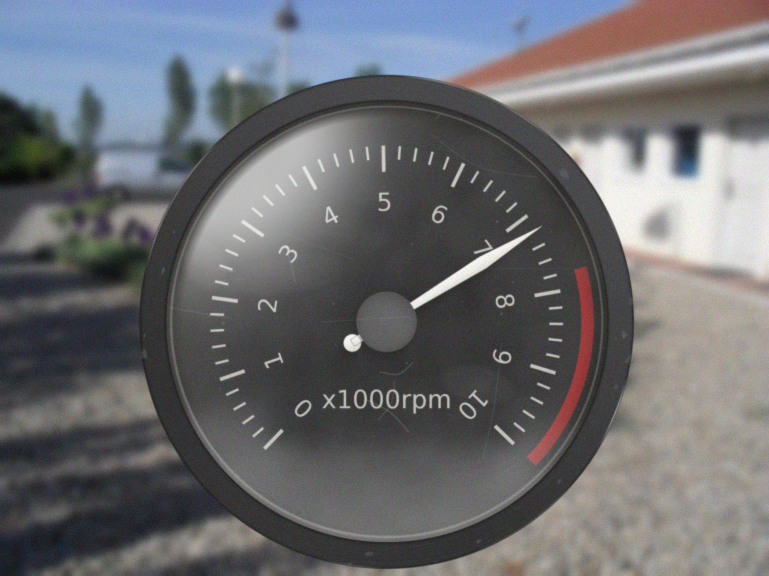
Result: {"value": 7200, "unit": "rpm"}
